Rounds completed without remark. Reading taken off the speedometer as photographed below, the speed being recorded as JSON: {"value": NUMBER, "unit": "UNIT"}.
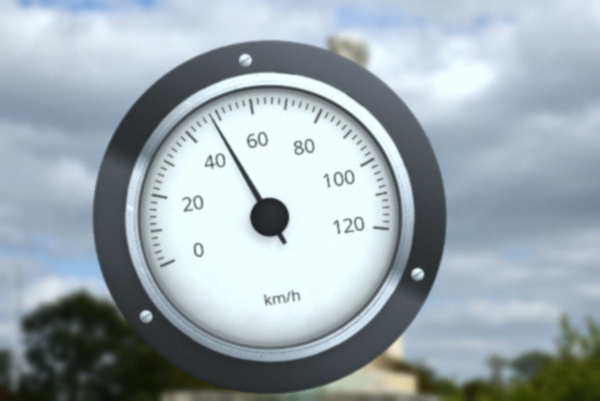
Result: {"value": 48, "unit": "km/h"}
